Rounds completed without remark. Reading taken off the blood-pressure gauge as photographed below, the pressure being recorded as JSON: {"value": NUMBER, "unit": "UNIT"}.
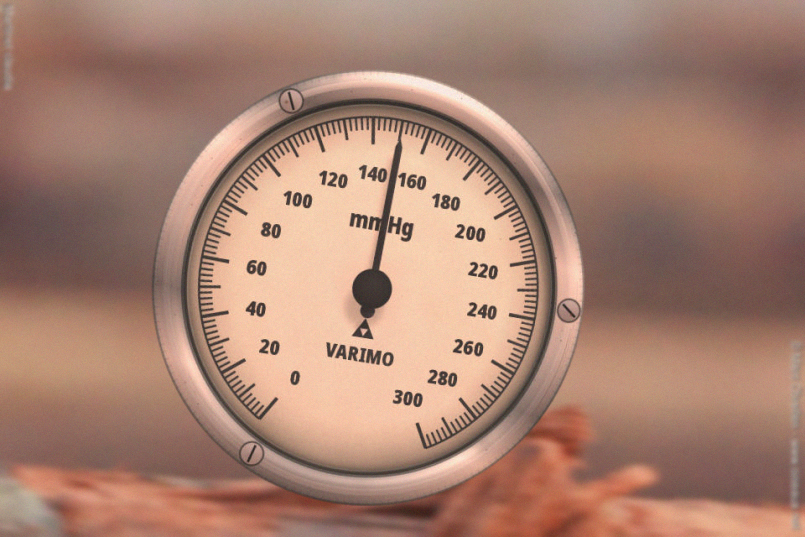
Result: {"value": 150, "unit": "mmHg"}
